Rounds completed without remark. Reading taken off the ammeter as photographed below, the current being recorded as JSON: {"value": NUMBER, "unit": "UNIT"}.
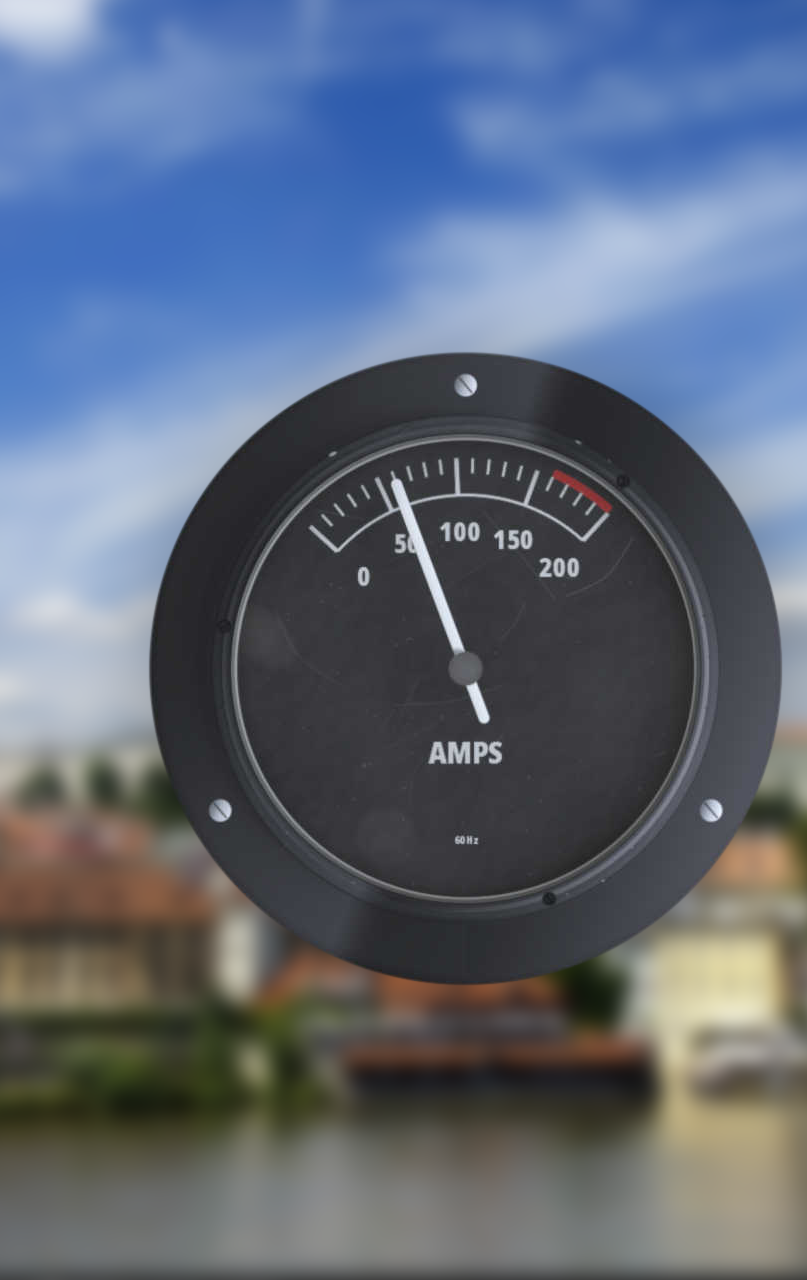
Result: {"value": 60, "unit": "A"}
